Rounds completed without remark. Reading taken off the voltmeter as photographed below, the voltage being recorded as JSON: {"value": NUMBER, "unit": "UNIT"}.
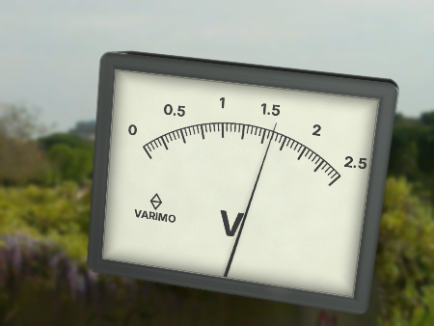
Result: {"value": 1.6, "unit": "V"}
